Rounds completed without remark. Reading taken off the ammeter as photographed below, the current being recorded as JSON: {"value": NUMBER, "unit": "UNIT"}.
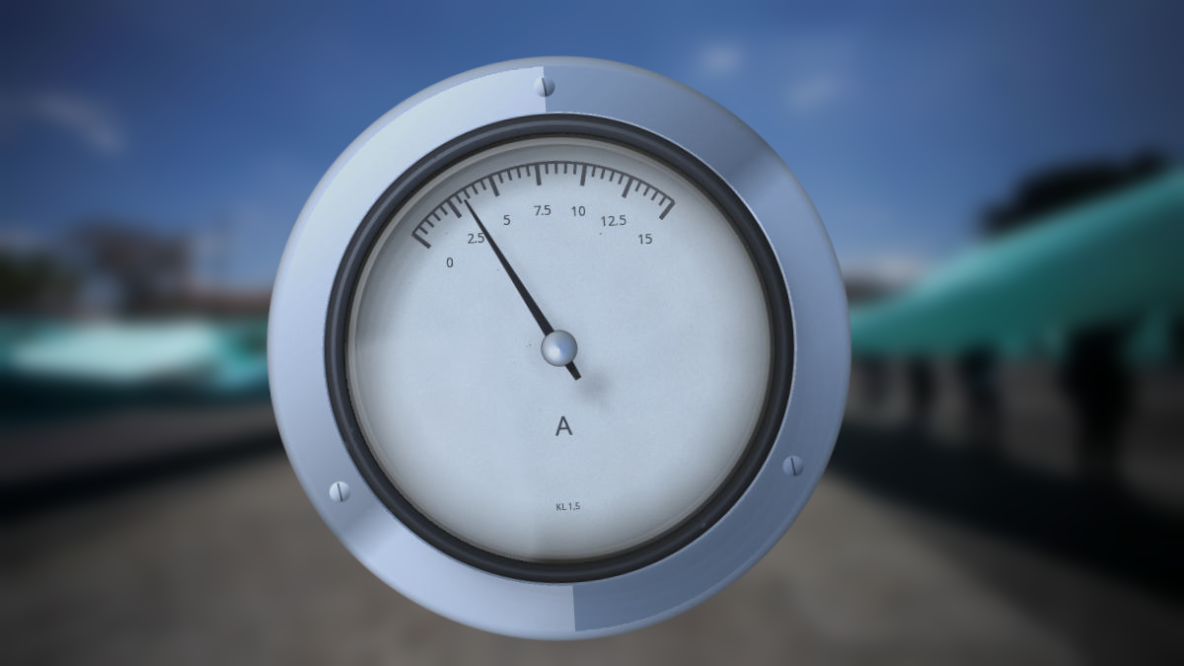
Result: {"value": 3.25, "unit": "A"}
